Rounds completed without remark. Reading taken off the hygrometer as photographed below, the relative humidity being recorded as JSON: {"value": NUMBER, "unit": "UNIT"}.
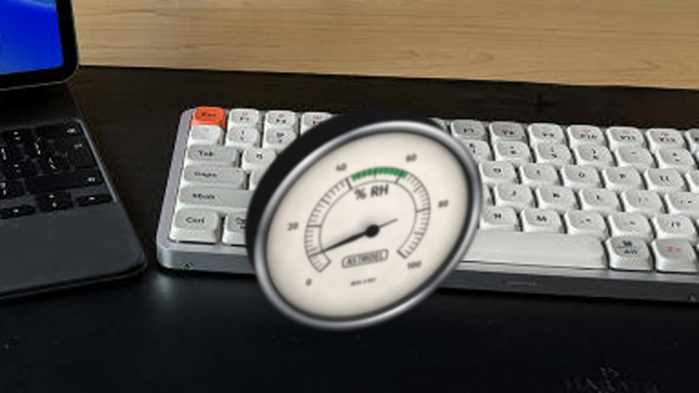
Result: {"value": 10, "unit": "%"}
